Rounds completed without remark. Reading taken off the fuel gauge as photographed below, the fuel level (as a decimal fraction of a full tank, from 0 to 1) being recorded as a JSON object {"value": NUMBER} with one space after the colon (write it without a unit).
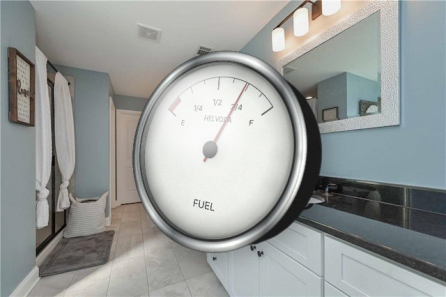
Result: {"value": 0.75}
